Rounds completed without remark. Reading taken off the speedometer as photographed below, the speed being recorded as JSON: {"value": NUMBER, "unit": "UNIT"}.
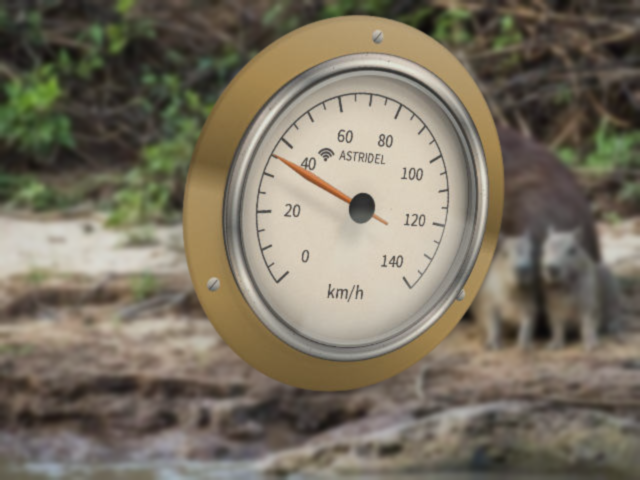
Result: {"value": 35, "unit": "km/h"}
